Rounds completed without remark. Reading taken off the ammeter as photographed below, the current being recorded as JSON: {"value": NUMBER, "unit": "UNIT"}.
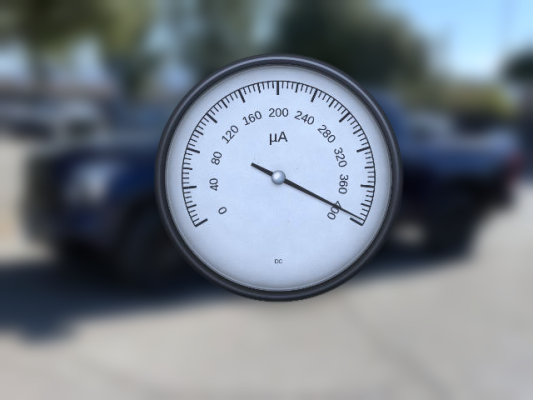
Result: {"value": 395, "unit": "µA"}
